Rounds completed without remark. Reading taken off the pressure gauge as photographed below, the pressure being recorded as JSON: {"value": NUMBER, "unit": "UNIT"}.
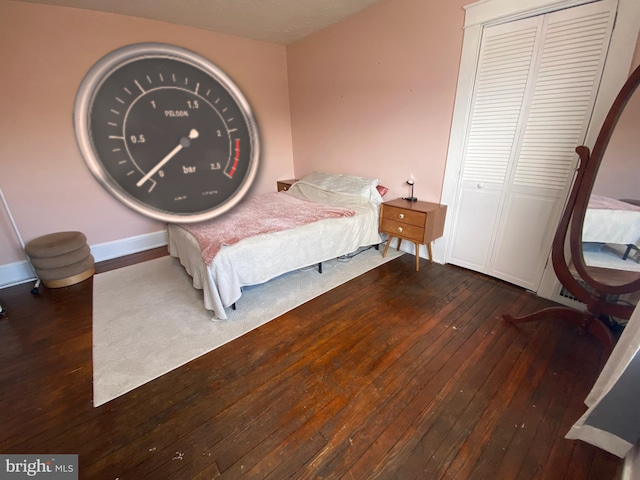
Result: {"value": 0.1, "unit": "bar"}
